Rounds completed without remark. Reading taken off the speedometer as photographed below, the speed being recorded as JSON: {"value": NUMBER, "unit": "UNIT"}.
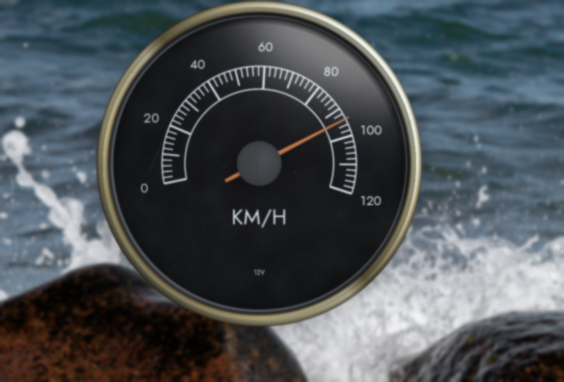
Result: {"value": 94, "unit": "km/h"}
